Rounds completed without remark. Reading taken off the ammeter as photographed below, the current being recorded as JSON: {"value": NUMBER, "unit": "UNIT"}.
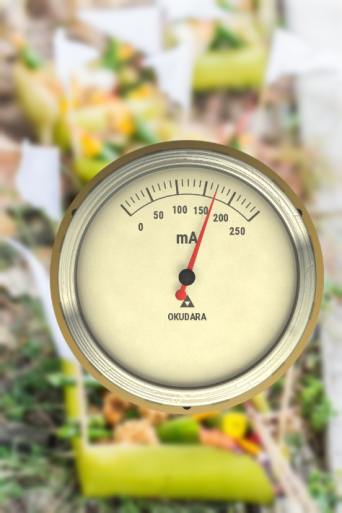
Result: {"value": 170, "unit": "mA"}
